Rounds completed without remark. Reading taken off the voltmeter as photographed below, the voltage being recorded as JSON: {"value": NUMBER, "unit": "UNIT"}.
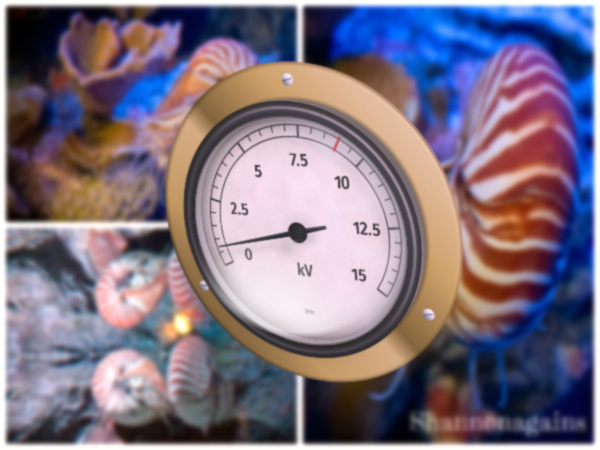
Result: {"value": 0.75, "unit": "kV"}
